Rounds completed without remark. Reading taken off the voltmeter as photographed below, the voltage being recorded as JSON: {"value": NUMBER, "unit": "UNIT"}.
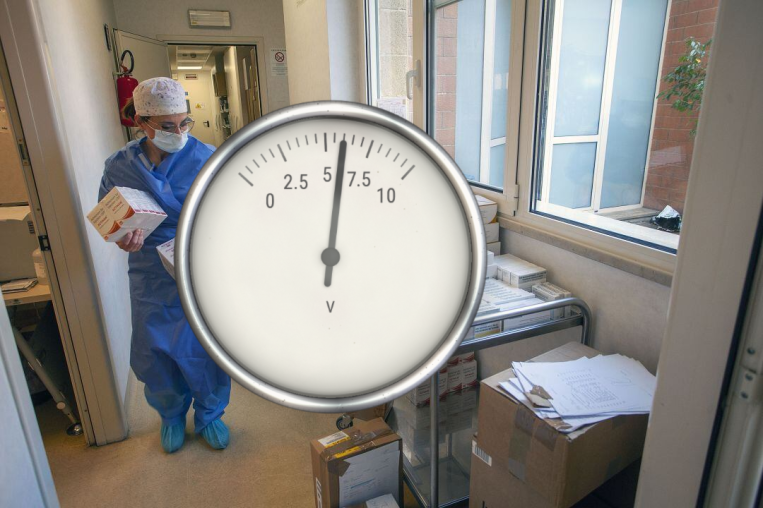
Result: {"value": 6, "unit": "V"}
